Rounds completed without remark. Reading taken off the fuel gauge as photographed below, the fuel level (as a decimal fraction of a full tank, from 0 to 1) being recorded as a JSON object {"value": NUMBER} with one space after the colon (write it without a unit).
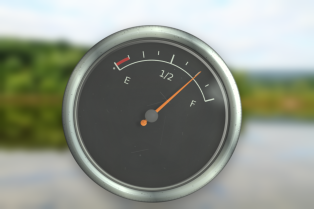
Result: {"value": 0.75}
